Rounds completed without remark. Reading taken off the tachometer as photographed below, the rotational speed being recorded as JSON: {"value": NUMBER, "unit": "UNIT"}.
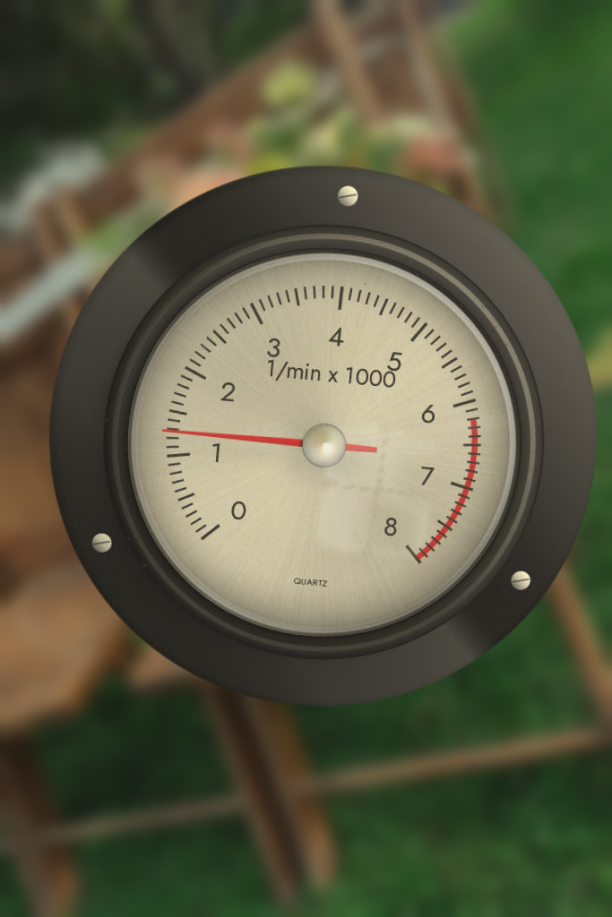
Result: {"value": 1300, "unit": "rpm"}
